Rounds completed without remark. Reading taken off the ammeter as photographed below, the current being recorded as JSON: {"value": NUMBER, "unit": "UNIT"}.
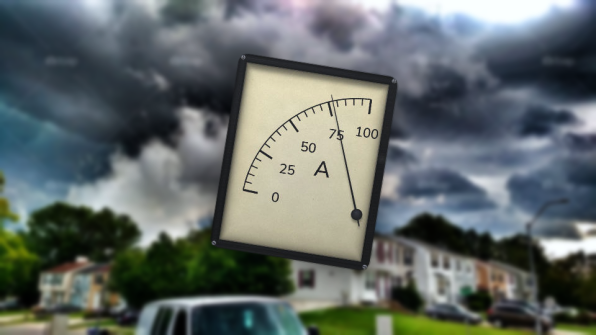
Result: {"value": 77.5, "unit": "A"}
